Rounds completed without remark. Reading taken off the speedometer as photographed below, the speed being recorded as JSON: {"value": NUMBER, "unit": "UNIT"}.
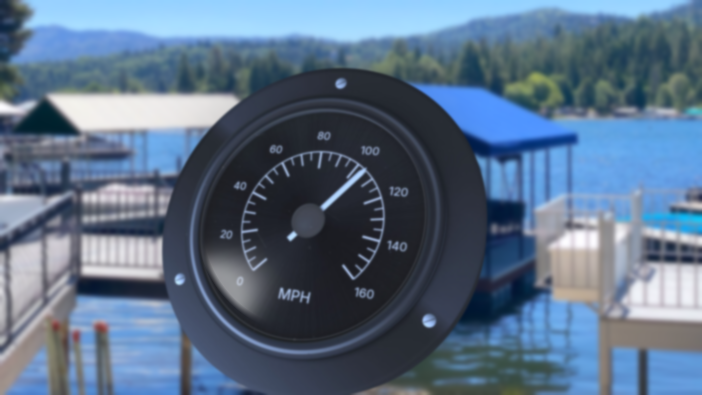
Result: {"value": 105, "unit": "mph"}
